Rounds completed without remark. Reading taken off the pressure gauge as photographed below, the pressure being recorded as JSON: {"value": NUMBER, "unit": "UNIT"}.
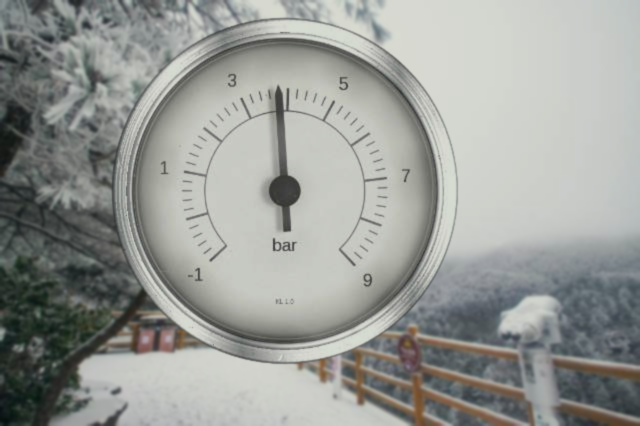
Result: {"value": 3.8, "unit": "bar"}
